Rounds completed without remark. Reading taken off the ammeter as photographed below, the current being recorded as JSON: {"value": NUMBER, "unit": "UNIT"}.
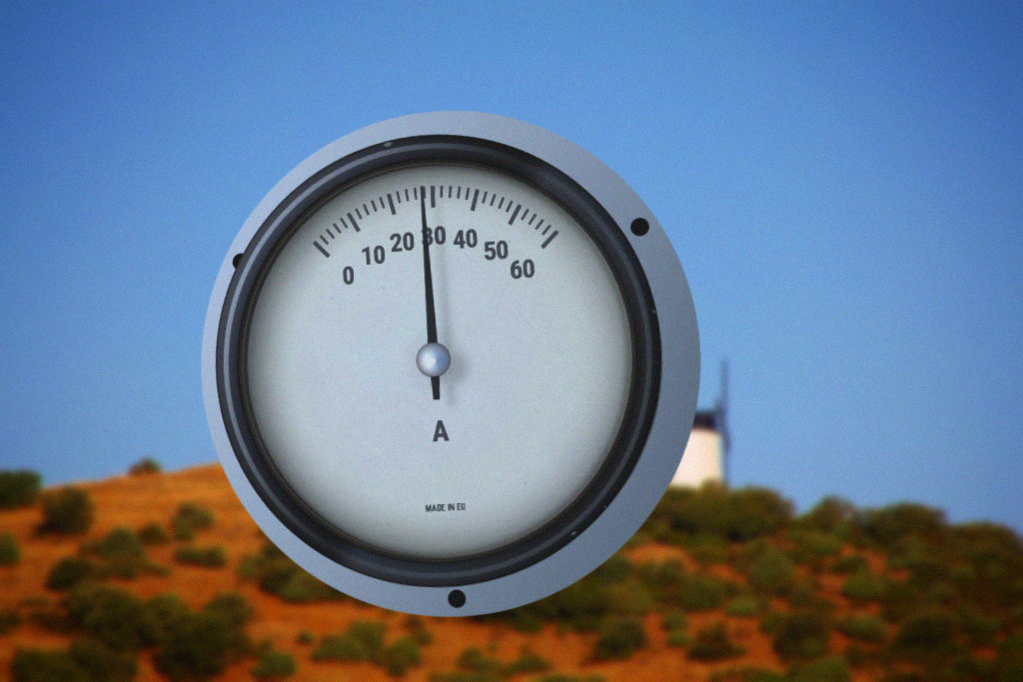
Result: {"value": 28, "unit": "A"}
